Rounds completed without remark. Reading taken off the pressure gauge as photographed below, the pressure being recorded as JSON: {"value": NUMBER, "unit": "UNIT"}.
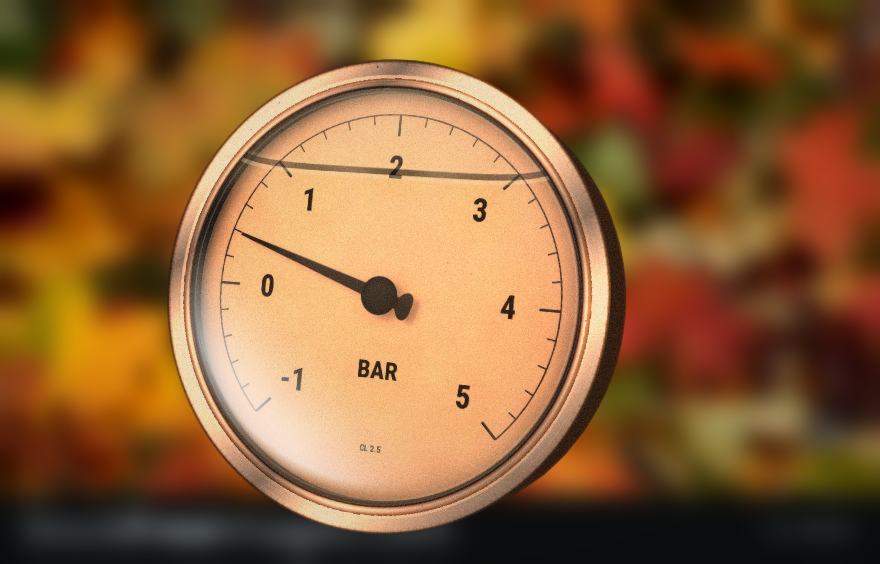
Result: {"value": 0.4, "unit": "bar"}
